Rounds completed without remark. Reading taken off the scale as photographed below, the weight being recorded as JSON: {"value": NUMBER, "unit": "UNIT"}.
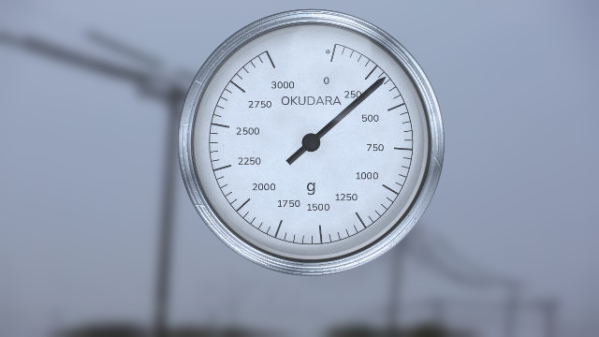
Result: {"value": 325, "unit": "g"}
